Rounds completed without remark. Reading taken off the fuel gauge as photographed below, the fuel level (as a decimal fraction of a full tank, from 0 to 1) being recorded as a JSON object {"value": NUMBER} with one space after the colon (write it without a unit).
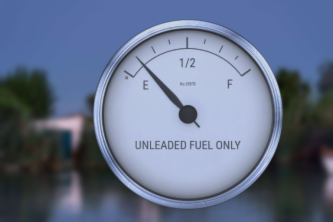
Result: {"value": 0.125}
